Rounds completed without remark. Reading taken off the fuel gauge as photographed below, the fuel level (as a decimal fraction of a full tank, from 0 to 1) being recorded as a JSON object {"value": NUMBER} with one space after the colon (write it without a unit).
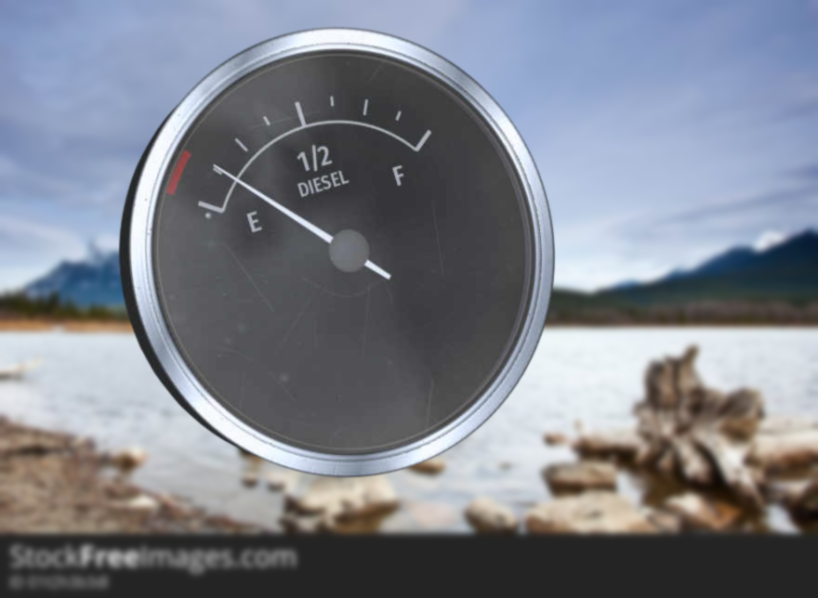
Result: {"value": 0.125}
